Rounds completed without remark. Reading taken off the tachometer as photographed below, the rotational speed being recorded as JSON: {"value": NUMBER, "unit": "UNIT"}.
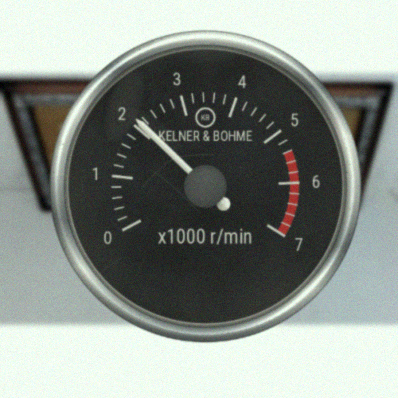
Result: {"value": 2100, "unit": "rpm"}
